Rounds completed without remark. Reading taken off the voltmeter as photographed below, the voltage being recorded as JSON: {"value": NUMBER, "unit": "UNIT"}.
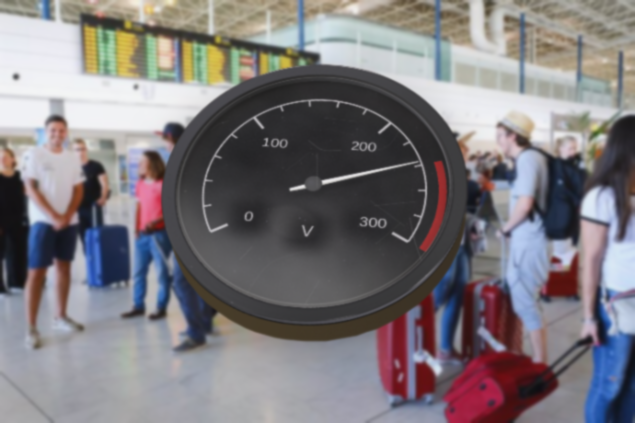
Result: {"value": 240, "unit": "V"}
